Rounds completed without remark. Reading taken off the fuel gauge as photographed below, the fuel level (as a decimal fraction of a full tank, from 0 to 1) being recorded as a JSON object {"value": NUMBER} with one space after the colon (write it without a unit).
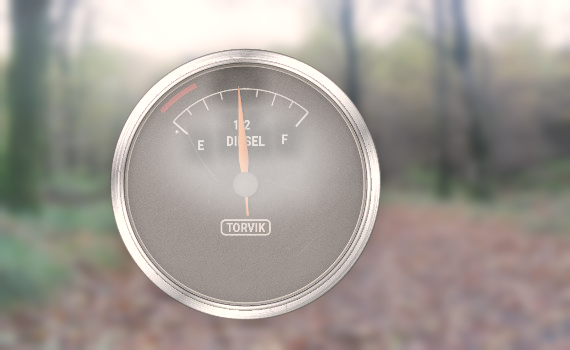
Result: {"value": 0.5}
